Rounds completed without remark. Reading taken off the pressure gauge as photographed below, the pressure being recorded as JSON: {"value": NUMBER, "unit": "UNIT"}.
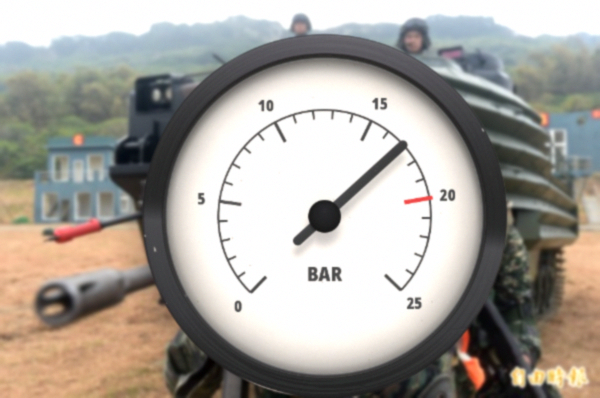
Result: {"value": 17, "unit": "bar"}
